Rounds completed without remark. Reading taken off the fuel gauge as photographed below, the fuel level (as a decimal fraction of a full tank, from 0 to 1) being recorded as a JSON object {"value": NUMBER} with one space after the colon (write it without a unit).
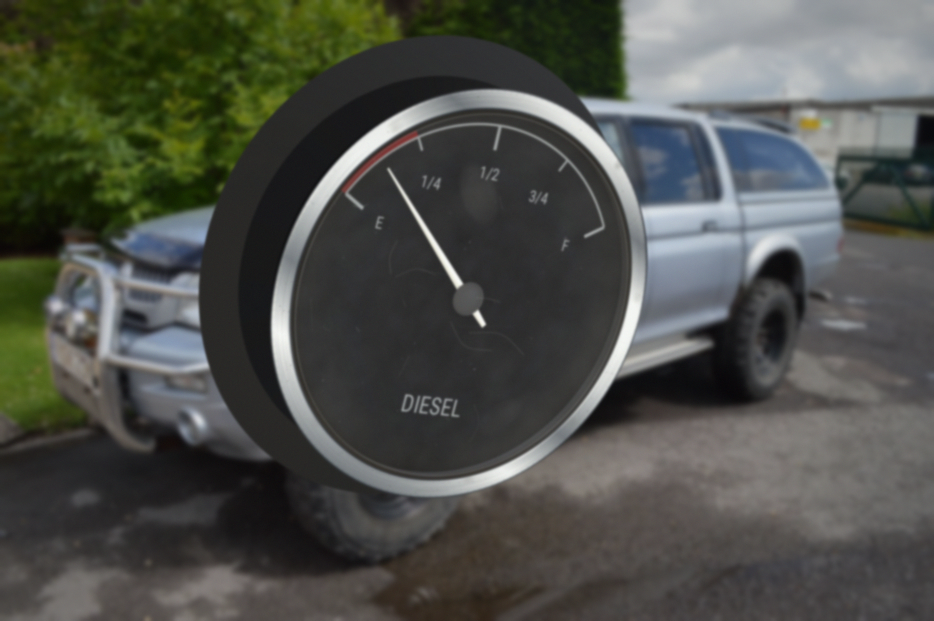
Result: {"value": 0.125}
